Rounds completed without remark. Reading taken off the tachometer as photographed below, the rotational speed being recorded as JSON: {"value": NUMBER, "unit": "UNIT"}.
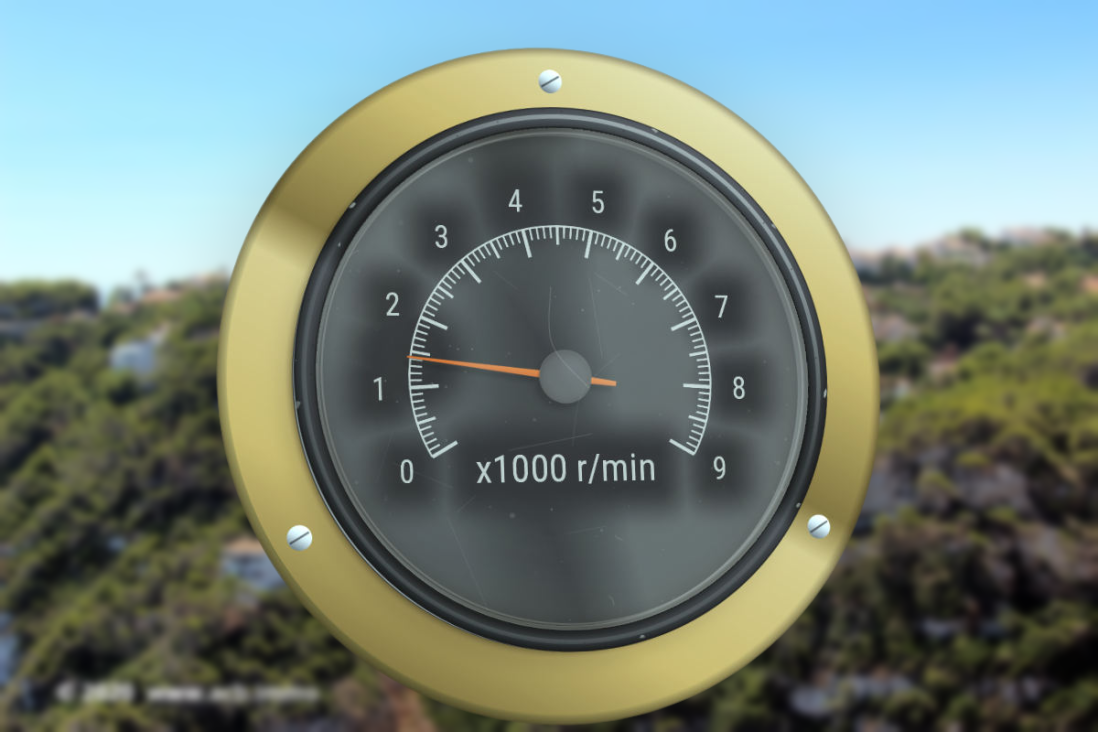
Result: {"value": 1400, "unit": "rpm"}
